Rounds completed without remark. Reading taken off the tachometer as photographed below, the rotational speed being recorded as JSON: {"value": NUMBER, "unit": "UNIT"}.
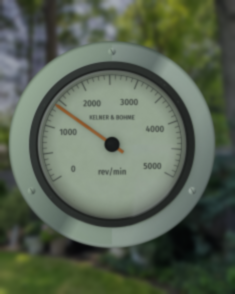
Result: {"value": 1400, "unit": "rpm"}
